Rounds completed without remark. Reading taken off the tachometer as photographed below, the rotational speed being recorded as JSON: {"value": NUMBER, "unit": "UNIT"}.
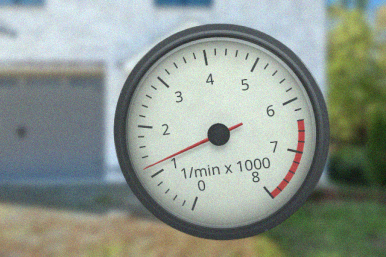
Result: {"value": 1200, "unit": "rpm"}
